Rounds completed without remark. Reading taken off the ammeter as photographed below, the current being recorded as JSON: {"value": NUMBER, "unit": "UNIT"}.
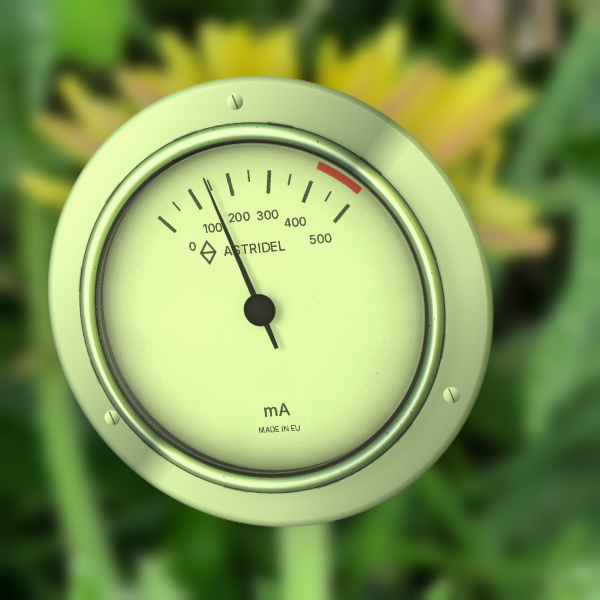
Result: {"value": 150, "unit": "mA"}
